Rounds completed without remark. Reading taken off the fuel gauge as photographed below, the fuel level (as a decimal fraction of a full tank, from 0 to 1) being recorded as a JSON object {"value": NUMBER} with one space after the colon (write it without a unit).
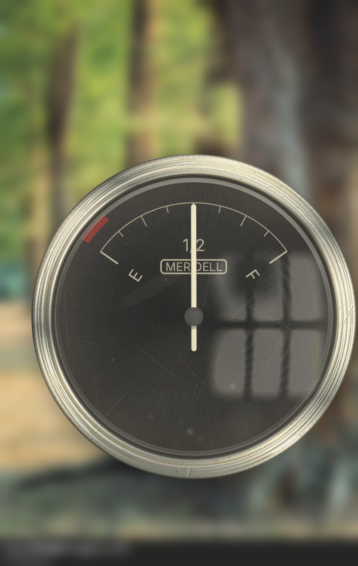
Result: {"value": 0.5}
